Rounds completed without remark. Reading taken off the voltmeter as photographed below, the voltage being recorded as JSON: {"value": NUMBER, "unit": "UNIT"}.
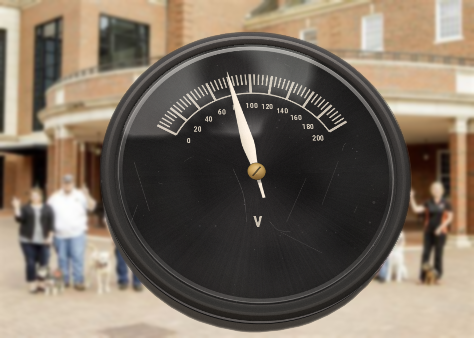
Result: {"value": 80, "unit": "V"}
